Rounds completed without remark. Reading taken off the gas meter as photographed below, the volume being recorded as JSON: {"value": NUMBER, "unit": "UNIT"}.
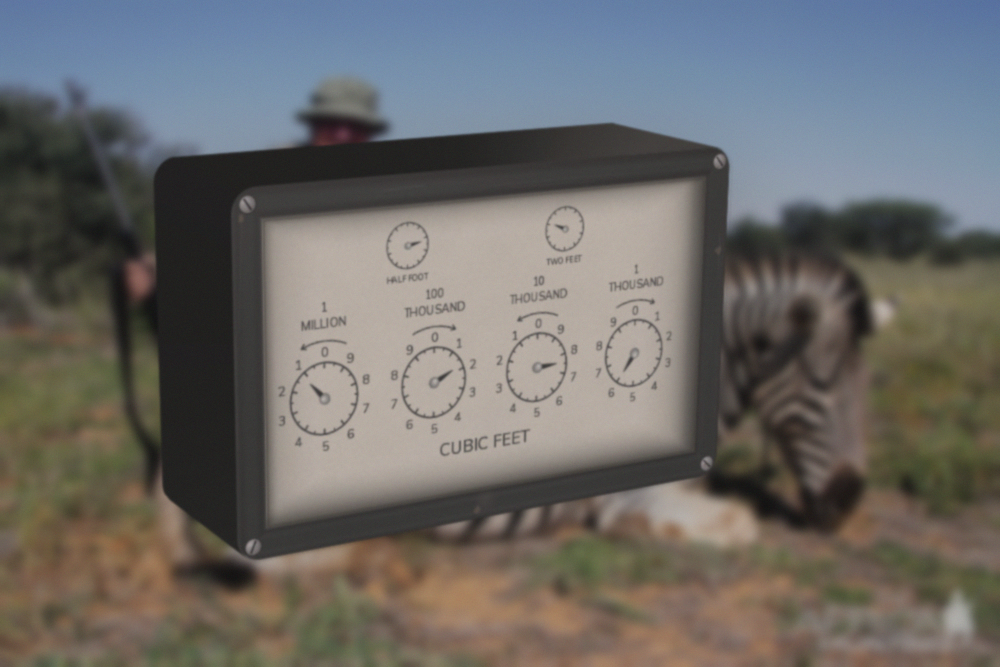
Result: {"value": 117600, "unit": "ft³"}
